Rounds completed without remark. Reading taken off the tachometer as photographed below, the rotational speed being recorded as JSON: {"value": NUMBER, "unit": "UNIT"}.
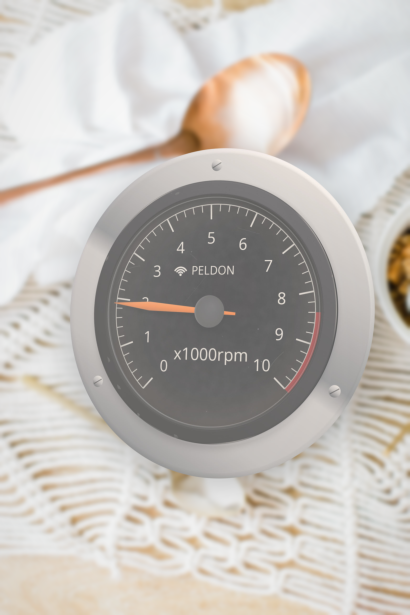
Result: {"value": 1900, "unit": "rpm"}
